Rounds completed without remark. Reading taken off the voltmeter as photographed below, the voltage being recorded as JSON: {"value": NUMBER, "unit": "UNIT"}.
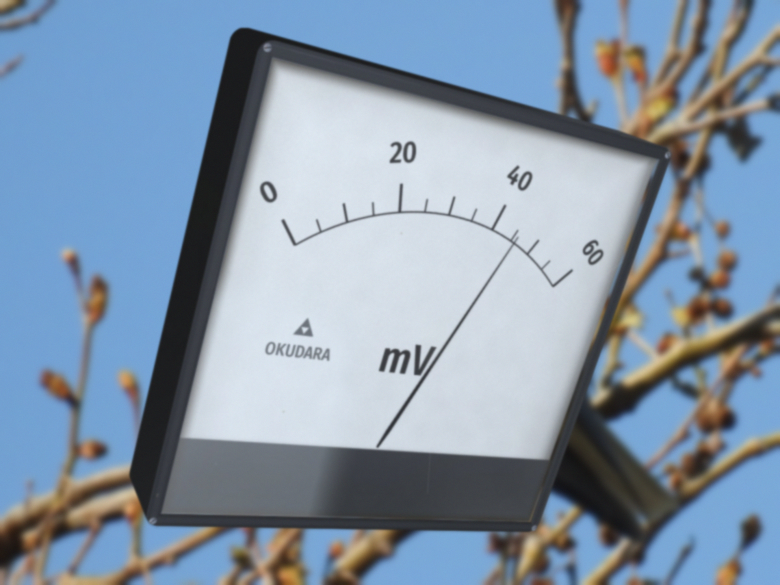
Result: {"value": 45, "unit": "mV"}
